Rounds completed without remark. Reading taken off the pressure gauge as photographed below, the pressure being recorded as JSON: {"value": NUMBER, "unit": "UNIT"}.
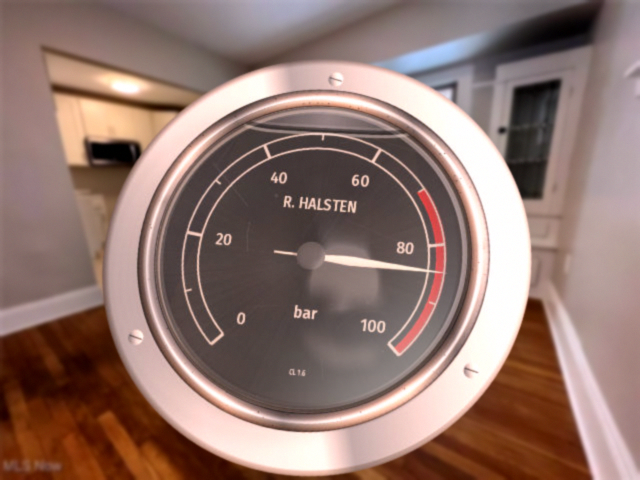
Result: {"value": 85, "unit": "bar"}
